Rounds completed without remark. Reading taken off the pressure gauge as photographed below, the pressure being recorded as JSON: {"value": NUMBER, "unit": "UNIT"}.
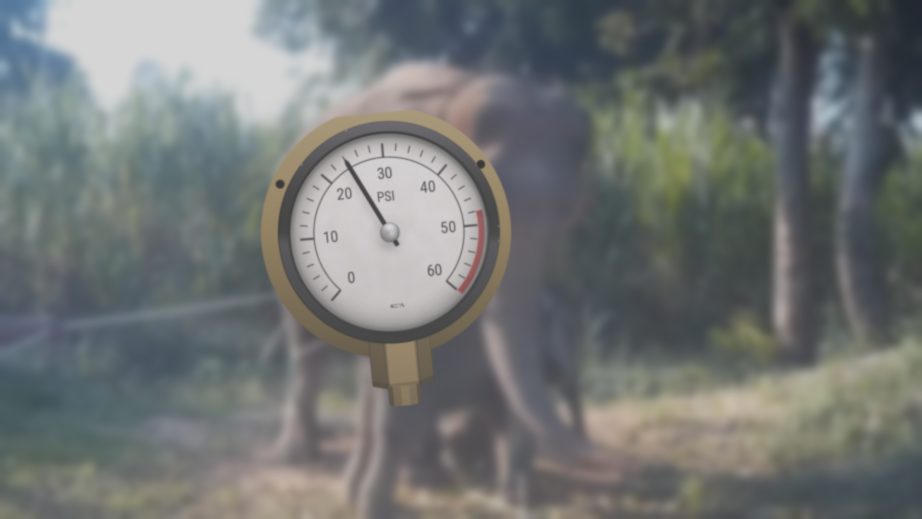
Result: {"value": 24, "unit": "psi"}
